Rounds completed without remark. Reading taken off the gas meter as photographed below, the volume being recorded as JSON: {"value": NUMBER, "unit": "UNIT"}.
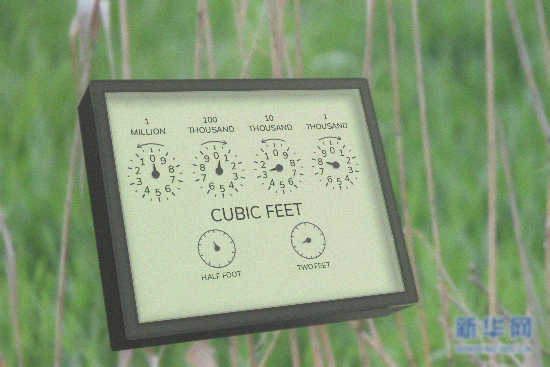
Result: {"value": 2800, "unit": "ft³"}
